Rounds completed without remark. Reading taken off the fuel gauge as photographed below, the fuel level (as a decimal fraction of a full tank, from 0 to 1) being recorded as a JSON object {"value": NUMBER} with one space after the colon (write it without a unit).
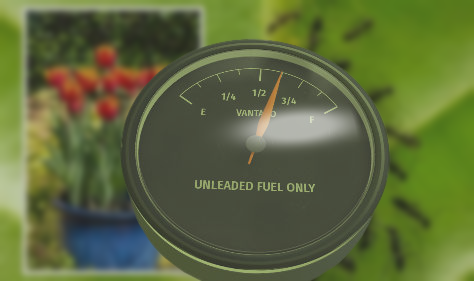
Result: {"value": 0.625}
